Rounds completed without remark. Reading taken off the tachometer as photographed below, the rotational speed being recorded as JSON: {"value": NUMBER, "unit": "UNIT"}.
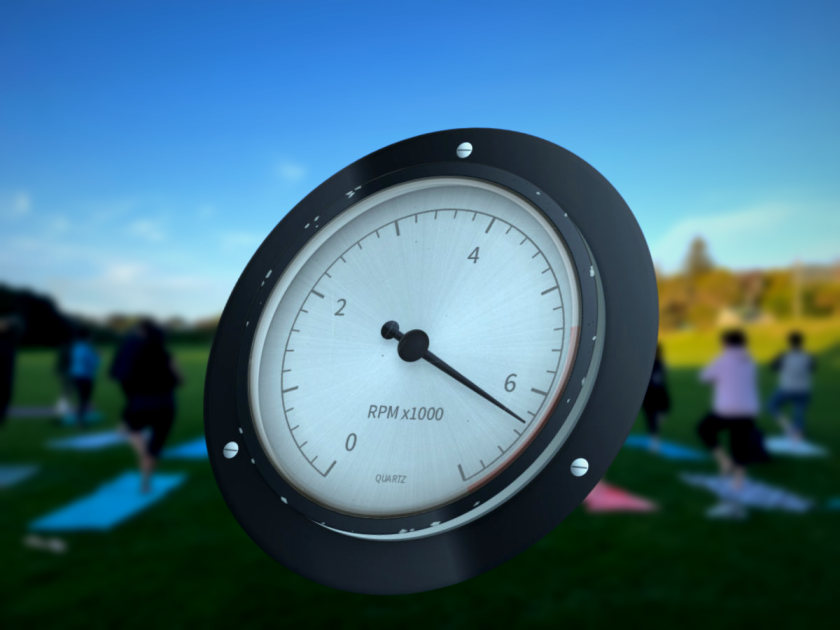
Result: {"value": 6300, "unit": "rpm"}
